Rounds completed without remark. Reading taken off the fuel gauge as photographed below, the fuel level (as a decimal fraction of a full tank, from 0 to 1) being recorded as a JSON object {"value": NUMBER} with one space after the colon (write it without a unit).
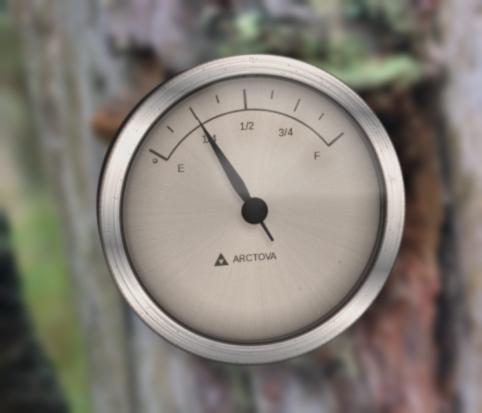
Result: {"value": 0.25}
